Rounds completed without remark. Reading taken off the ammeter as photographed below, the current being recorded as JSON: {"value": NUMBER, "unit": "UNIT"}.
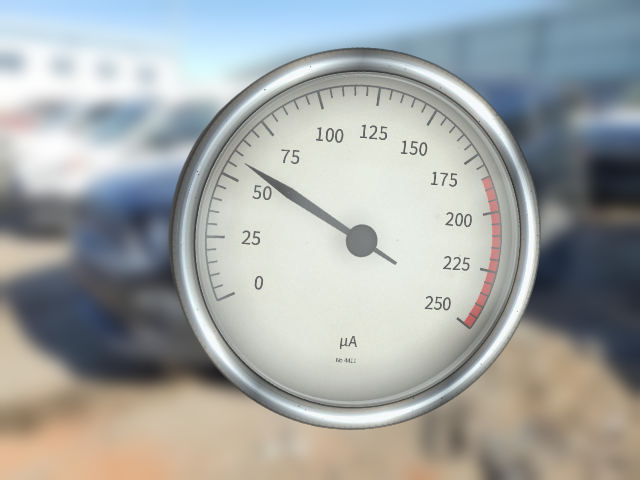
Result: {"value": 57.5, "unit": "µA"}
